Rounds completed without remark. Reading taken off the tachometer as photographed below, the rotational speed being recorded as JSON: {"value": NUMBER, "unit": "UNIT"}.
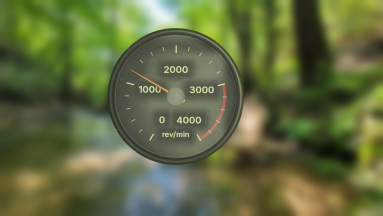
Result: {"value": 1200, "unit": "rpm"}
